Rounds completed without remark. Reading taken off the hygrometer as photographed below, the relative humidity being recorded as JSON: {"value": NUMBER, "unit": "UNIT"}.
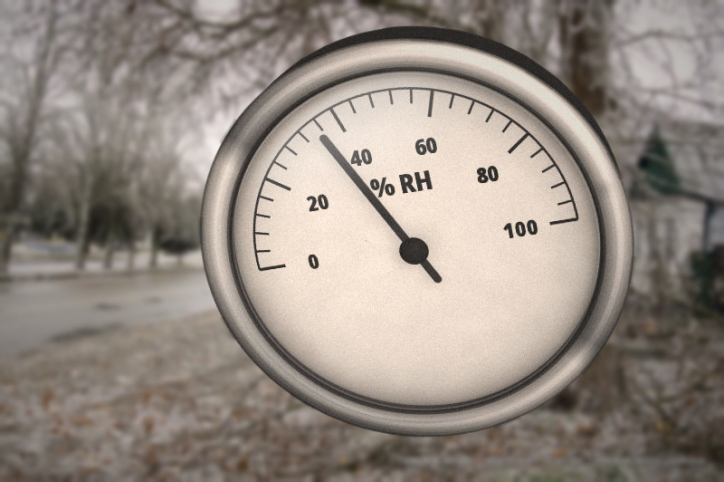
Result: {"value": 36, "unit": "%"}
